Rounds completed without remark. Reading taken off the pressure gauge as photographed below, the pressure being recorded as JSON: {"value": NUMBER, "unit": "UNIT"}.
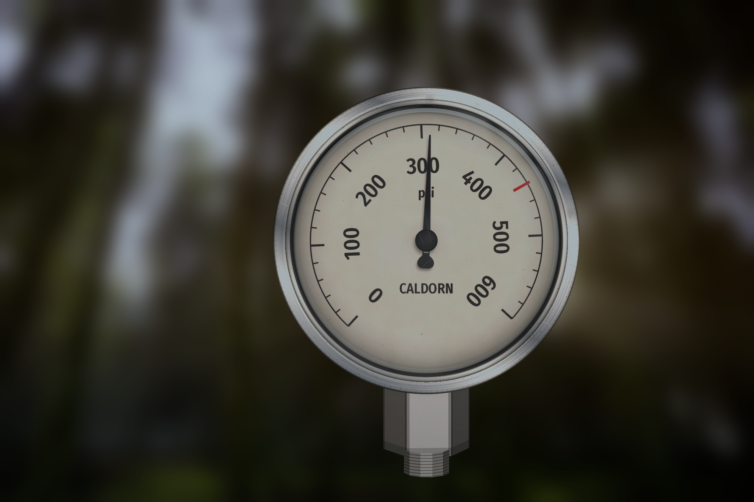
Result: {"value": 310, "unit": "psi"}
